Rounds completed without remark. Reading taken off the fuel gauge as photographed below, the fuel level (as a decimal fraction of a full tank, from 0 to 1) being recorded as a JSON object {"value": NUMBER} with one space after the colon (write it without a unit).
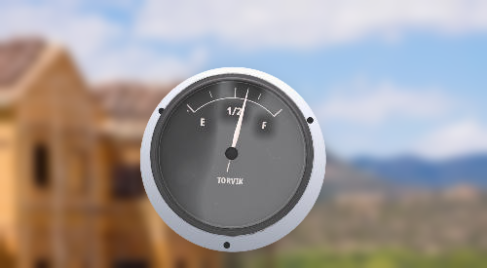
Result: {"value": 0.625}
